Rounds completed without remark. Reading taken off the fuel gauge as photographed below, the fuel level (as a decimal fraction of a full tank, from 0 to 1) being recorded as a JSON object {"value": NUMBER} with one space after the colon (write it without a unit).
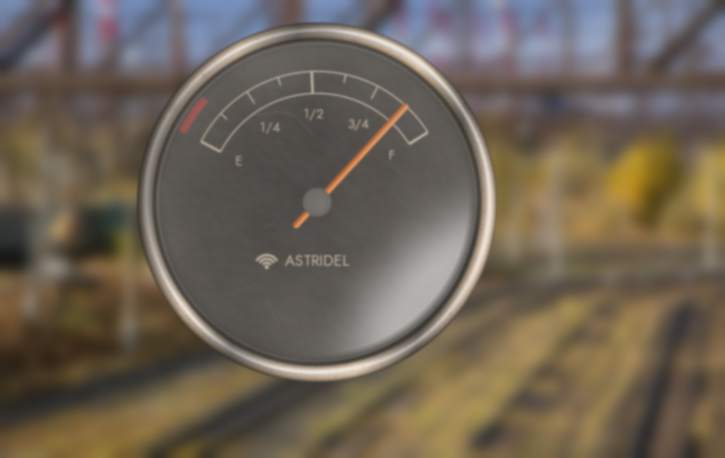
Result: {"value": 0.875}
